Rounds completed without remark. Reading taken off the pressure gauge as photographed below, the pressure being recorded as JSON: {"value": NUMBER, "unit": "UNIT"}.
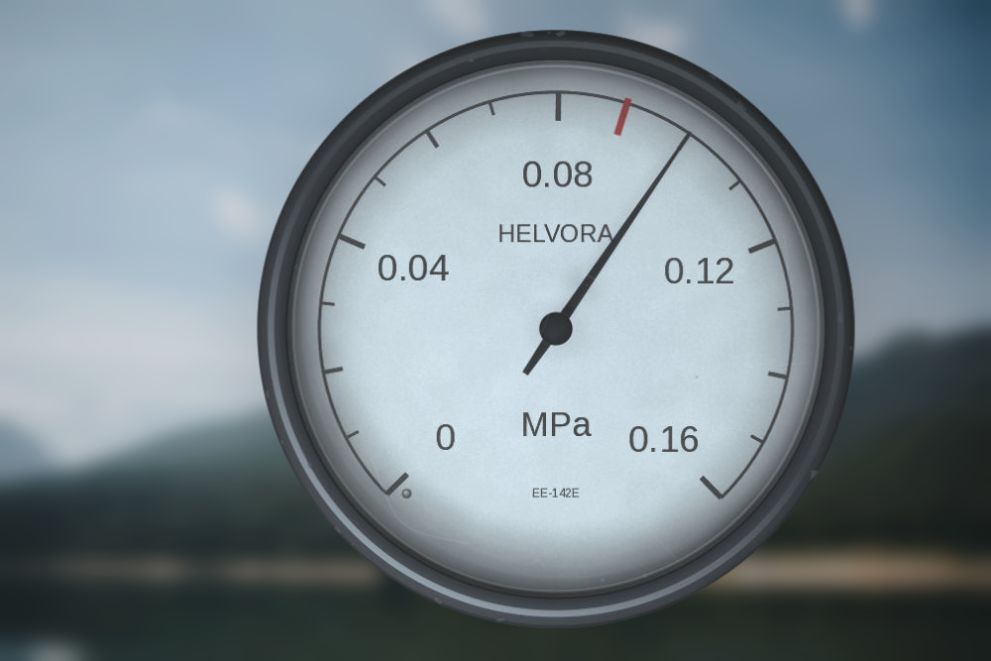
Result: {"value": 0.1, "unit": "MPa"}
